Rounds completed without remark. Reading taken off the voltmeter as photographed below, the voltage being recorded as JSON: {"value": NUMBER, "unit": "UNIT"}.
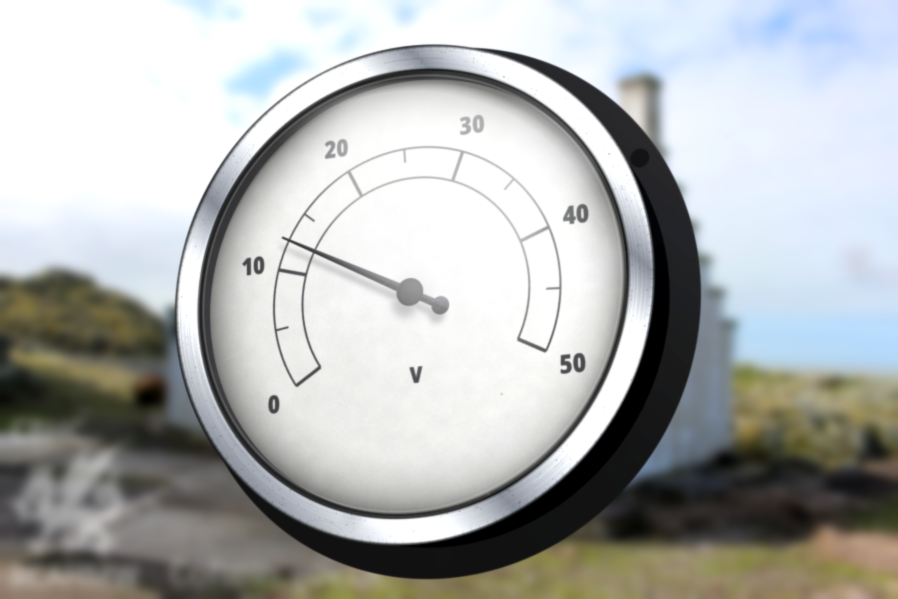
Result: {"value": 12.5, "unit": "V"}
